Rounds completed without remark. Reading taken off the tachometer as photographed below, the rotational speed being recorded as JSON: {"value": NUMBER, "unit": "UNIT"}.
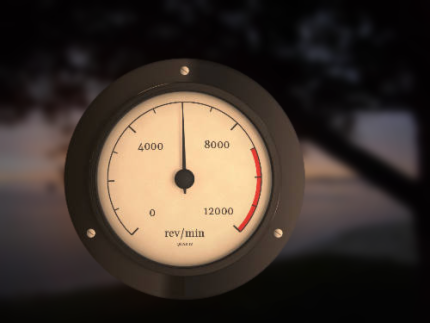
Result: {"value": 6000, "unit": "rpm"}
